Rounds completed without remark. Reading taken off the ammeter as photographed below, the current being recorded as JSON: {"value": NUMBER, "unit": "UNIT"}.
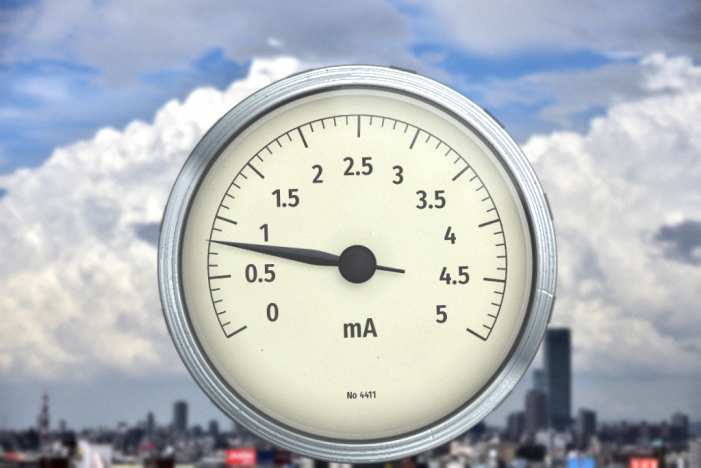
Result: {"value": 0.8, "unit": "mA"}
